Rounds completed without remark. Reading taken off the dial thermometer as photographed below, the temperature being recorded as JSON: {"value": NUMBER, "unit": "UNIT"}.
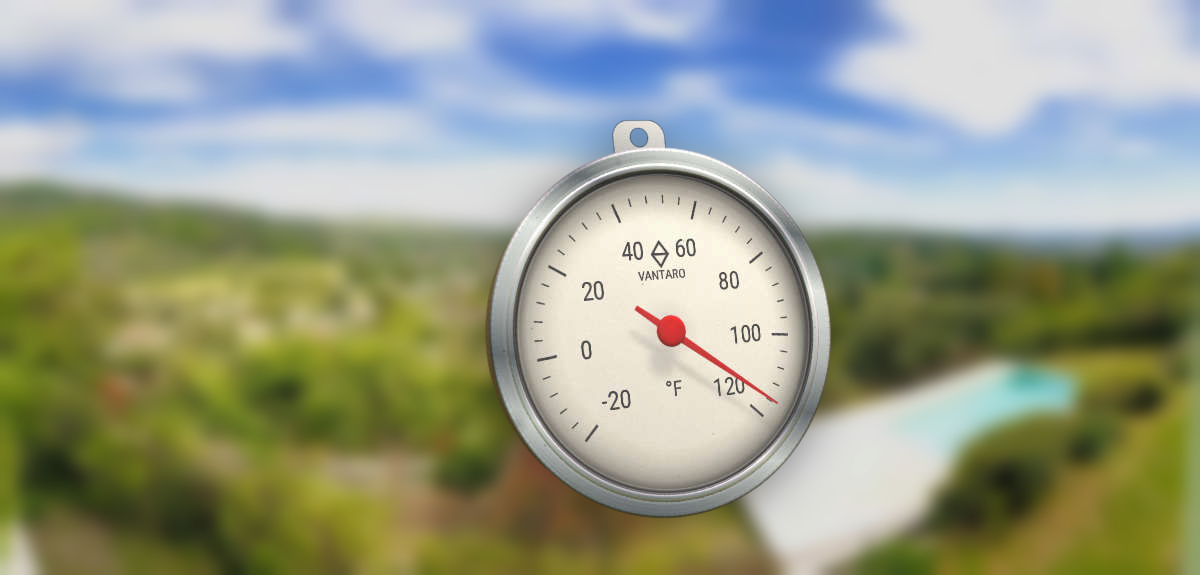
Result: {"value": 116, "unit": "°F"}
